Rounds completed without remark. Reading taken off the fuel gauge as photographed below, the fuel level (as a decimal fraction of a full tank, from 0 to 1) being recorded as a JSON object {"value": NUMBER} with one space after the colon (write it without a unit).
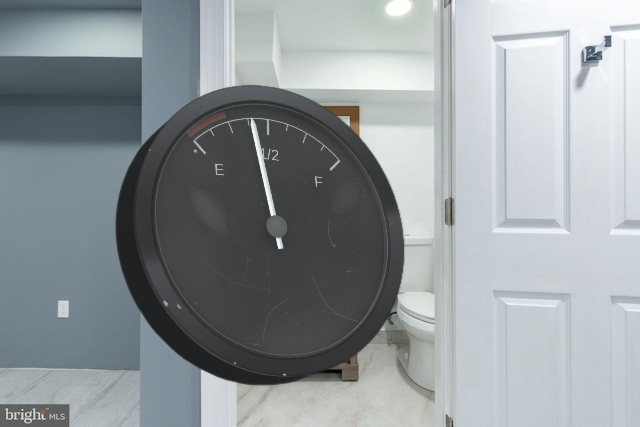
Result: {"value": 0.375}
